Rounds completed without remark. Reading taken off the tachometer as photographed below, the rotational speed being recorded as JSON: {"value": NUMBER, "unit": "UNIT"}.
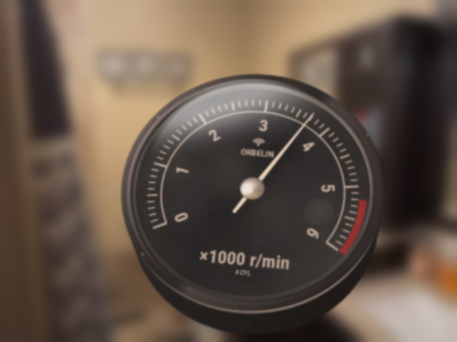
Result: {"value": 3700, "unit": "rpm"}
